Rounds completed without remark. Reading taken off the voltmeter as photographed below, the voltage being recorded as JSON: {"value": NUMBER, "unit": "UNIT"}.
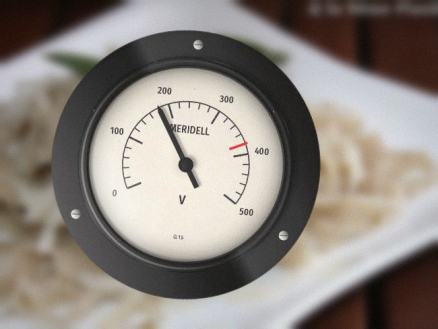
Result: {"value": 180, "unit": "V"}
